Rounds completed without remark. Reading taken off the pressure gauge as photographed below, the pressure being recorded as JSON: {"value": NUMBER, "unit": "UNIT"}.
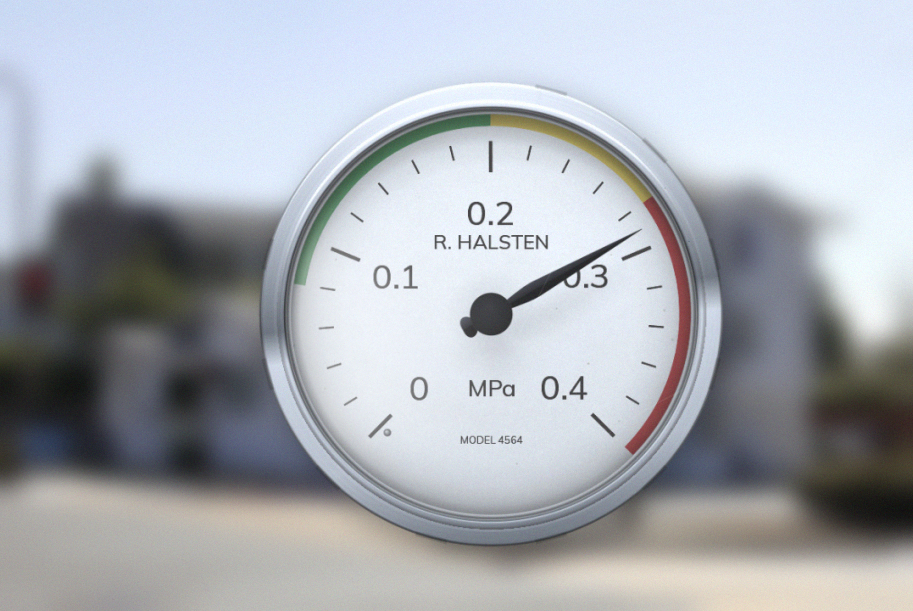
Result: {"value": 0.29, "unit": "MPa"}
